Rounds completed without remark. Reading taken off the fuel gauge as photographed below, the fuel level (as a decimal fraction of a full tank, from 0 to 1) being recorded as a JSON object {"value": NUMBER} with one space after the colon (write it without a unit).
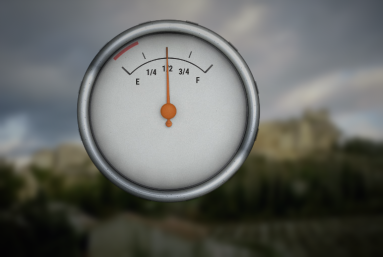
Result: {"value": 0.5}
